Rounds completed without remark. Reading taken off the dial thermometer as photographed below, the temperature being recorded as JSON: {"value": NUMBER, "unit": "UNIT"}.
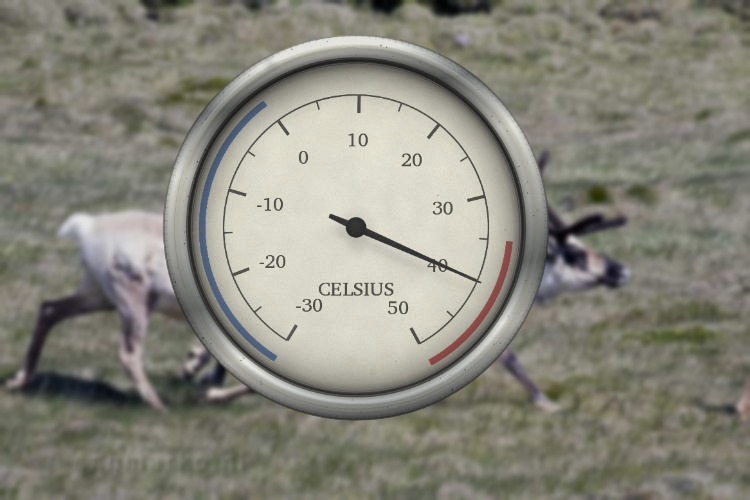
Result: {"value": 40, "unit": "°C"}
